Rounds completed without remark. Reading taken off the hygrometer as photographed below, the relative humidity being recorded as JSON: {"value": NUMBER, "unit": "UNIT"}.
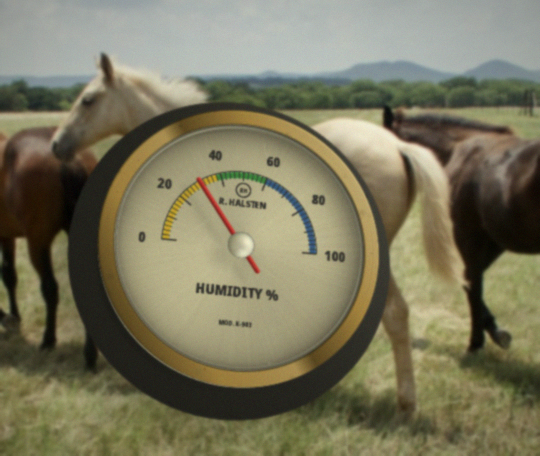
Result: {"value": 30, "unit": "%"}
